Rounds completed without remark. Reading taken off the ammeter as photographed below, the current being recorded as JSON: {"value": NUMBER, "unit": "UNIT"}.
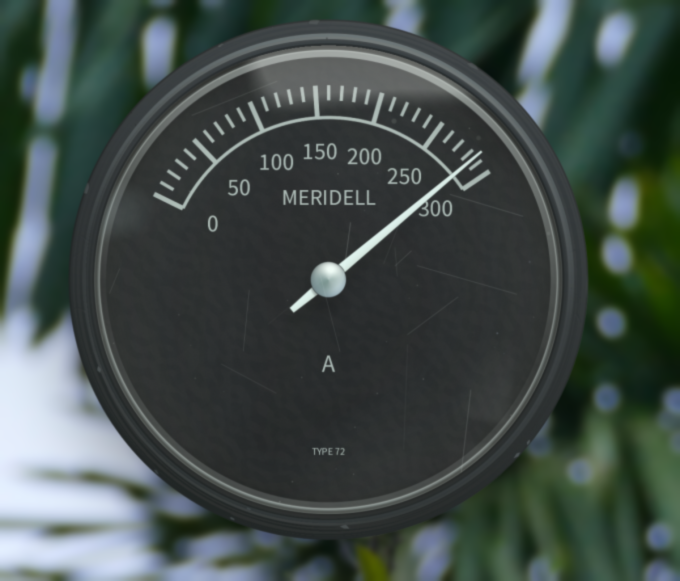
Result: {"value": 285, "unit": "A"}
